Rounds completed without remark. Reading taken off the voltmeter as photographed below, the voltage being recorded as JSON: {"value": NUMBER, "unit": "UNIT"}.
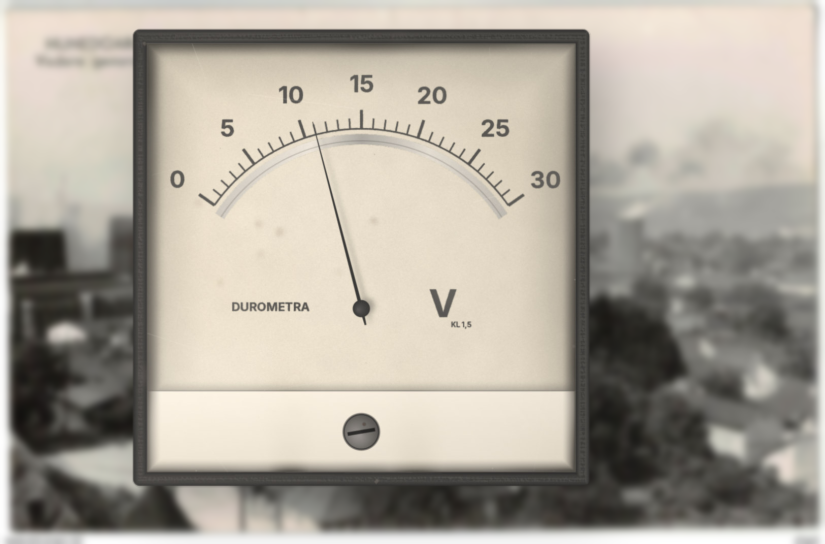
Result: {"value": 11, "unit": "V"}
